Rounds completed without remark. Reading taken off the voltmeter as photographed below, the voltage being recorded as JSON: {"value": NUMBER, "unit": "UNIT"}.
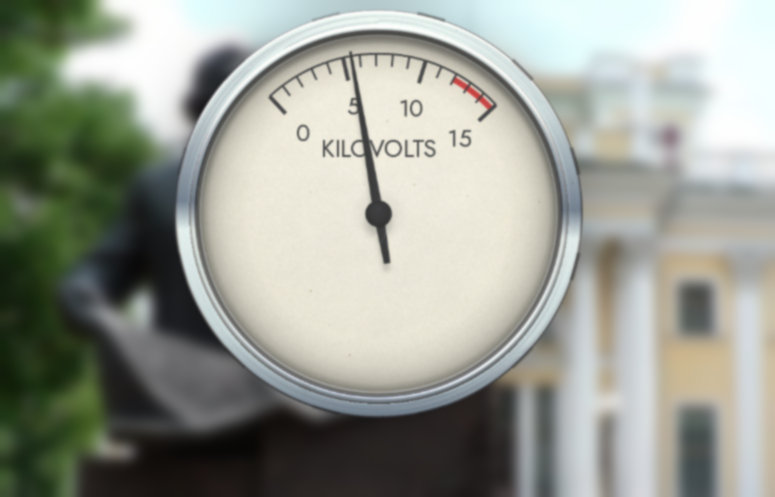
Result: {"value": 5.5, "unit": "kV"}
